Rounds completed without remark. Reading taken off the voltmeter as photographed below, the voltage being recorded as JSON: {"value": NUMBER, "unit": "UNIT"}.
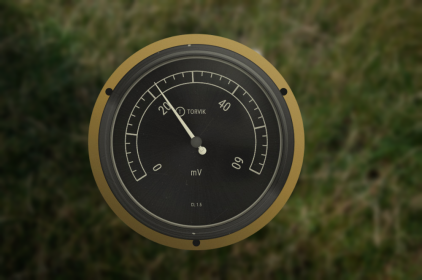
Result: {"value": 22, "unit": "mV"}
